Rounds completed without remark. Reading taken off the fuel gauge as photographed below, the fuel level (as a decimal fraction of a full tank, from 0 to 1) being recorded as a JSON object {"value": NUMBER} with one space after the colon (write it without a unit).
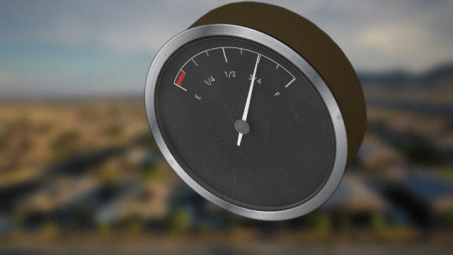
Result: {"value": 0.75}
